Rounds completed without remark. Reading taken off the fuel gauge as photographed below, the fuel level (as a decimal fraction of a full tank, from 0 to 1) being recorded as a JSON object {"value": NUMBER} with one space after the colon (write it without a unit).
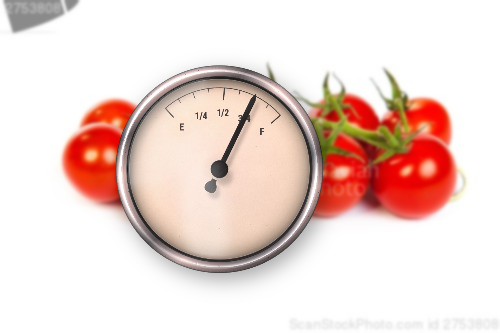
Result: {"value": 0.75}
